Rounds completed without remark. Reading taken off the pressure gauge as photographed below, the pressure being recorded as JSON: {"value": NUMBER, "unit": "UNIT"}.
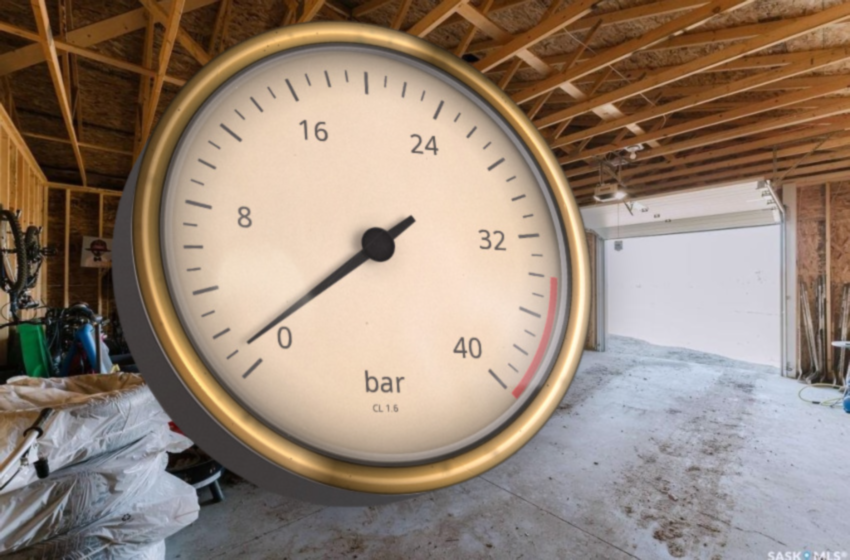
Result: {"value": 1, "unit": "bar"}
